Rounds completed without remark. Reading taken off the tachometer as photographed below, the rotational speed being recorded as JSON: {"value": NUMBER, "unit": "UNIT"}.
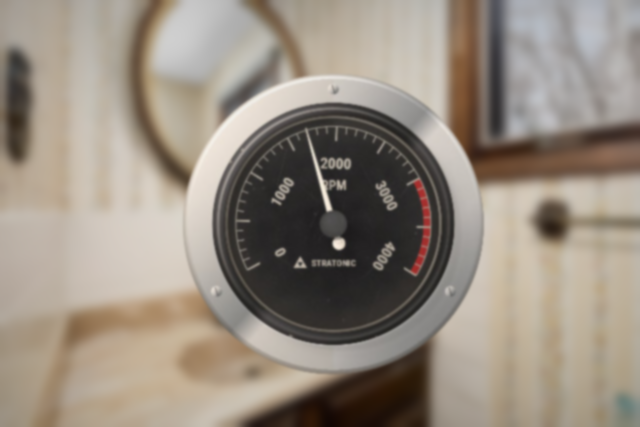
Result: {"value": 1700, "unit": "rpm"}
